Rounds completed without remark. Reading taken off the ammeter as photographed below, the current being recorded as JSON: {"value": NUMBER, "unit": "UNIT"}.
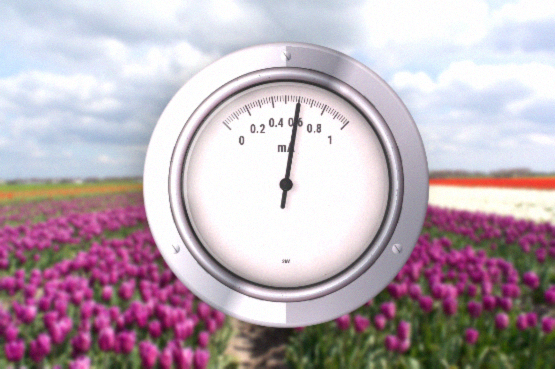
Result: {"value": 0.6, "unit": "mA"}
